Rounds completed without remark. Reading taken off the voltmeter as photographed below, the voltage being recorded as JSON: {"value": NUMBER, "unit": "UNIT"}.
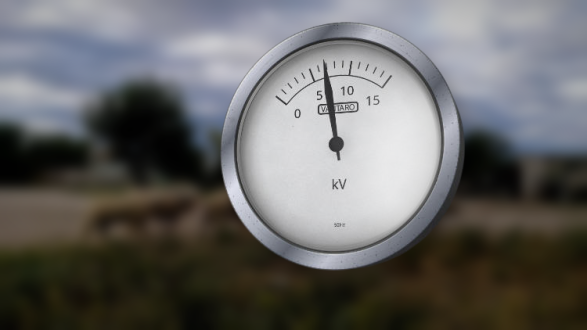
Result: {"value": 7, "unit": "kV"}
